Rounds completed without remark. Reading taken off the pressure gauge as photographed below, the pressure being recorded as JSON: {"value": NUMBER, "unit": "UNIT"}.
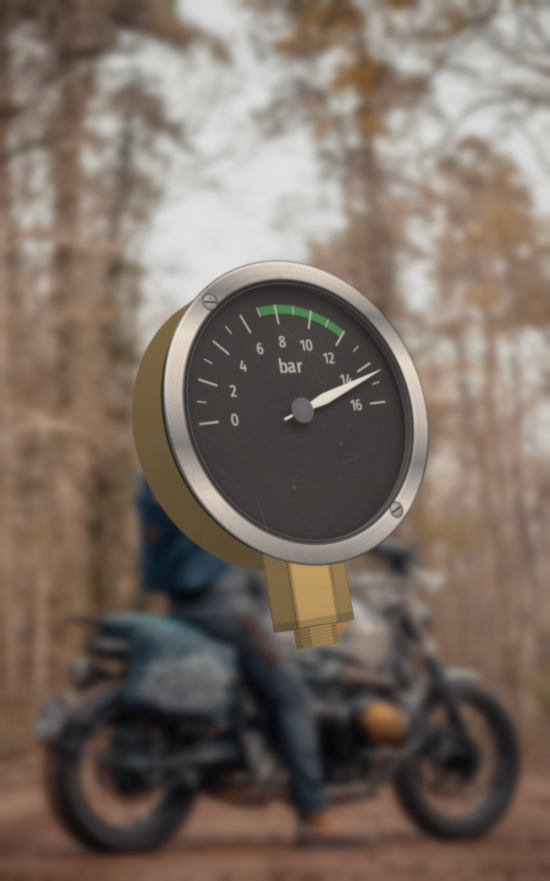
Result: {"value": 14.5, "unit": "bar"}
